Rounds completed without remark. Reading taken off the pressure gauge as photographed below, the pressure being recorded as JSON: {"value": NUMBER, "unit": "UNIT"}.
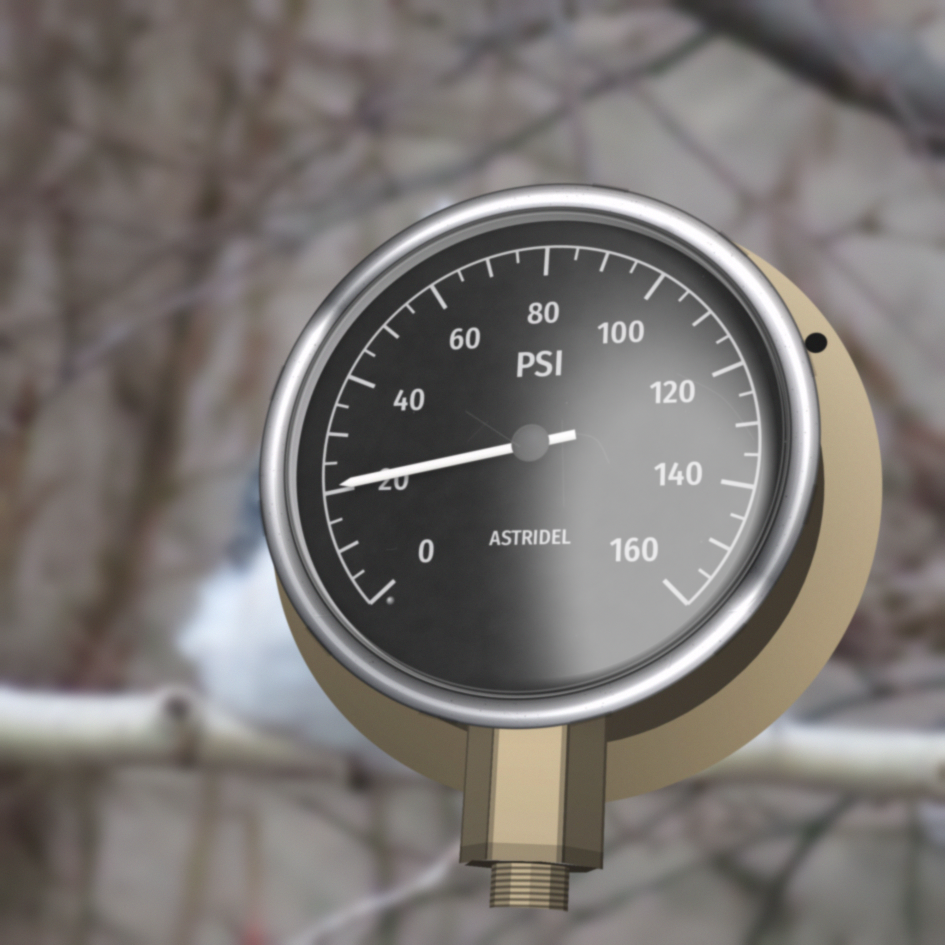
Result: {"value": 20, "unit": "psi"}
